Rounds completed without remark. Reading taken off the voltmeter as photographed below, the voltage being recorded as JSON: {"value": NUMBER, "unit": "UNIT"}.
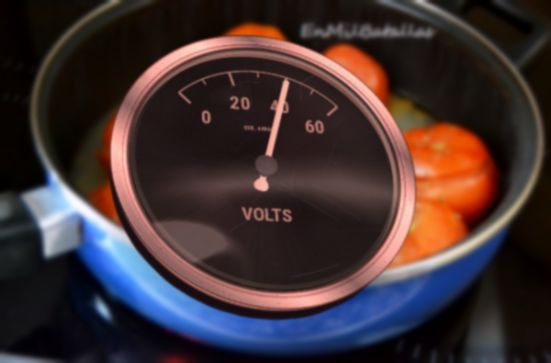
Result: {"value": 40, "unit": "V"}
